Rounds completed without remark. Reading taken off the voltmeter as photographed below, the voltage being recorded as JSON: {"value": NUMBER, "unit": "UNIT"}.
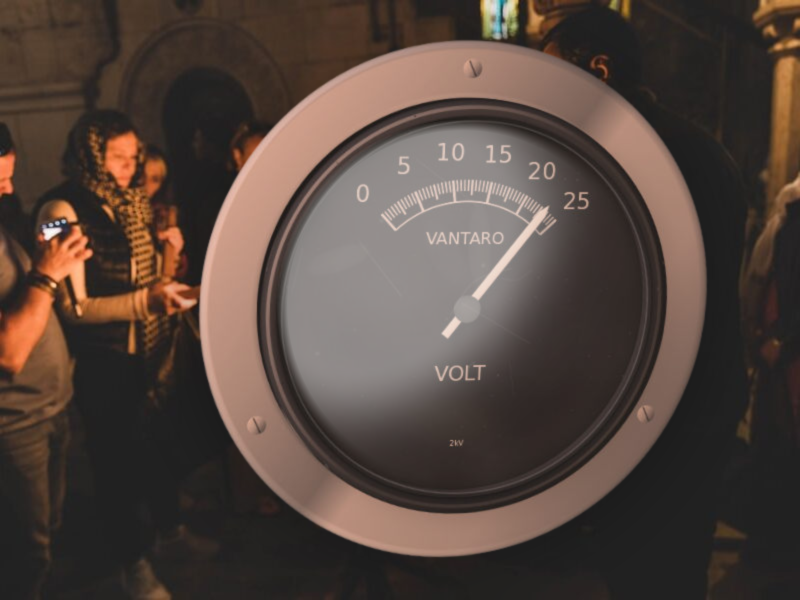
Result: {"value": 22.5, "unit": "V"}
